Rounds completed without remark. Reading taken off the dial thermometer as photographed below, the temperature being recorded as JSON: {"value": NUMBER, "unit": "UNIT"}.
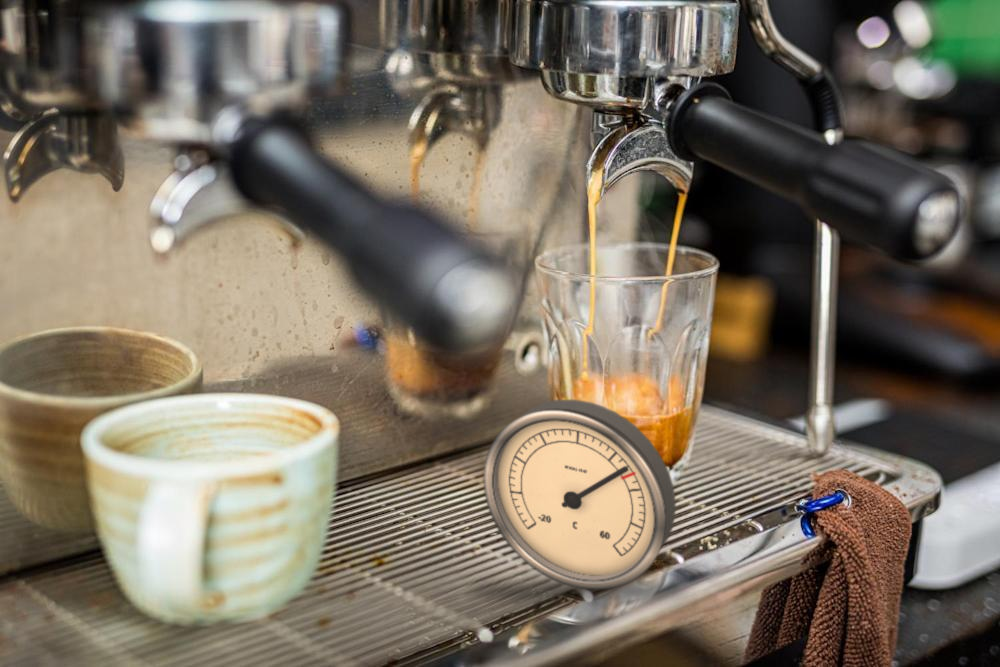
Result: {"value": 34, "unit": "°C"}
